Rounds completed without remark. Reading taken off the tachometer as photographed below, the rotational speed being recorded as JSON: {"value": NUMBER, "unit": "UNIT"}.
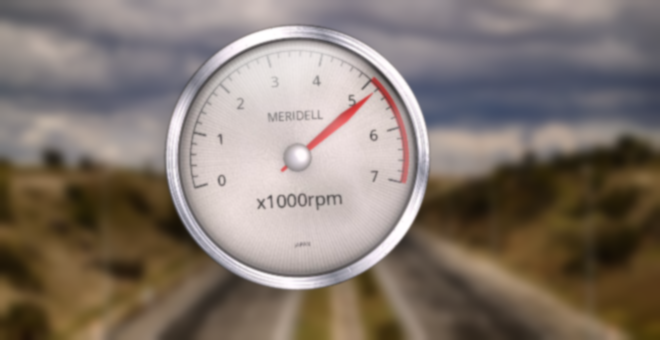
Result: {"value": 5200, "unit": "rpm"}
